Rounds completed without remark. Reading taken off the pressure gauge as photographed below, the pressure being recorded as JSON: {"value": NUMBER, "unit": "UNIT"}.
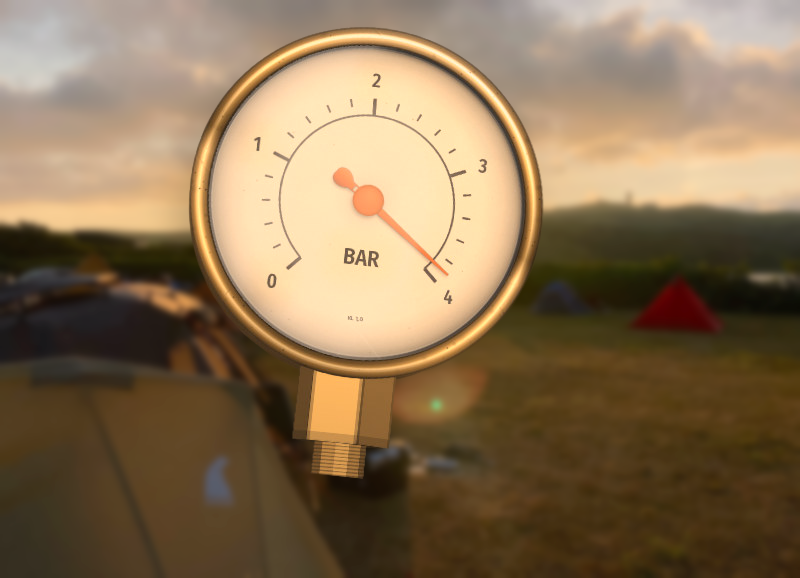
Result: {"value": 3.9, "unit": "bar"}
